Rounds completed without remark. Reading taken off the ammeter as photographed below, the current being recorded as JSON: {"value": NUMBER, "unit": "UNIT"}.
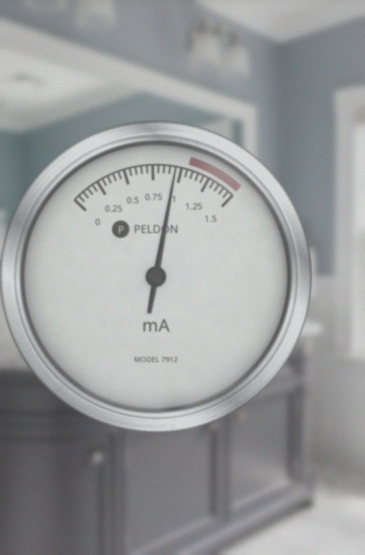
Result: {"value": 0.95, "unit": "mA"}
